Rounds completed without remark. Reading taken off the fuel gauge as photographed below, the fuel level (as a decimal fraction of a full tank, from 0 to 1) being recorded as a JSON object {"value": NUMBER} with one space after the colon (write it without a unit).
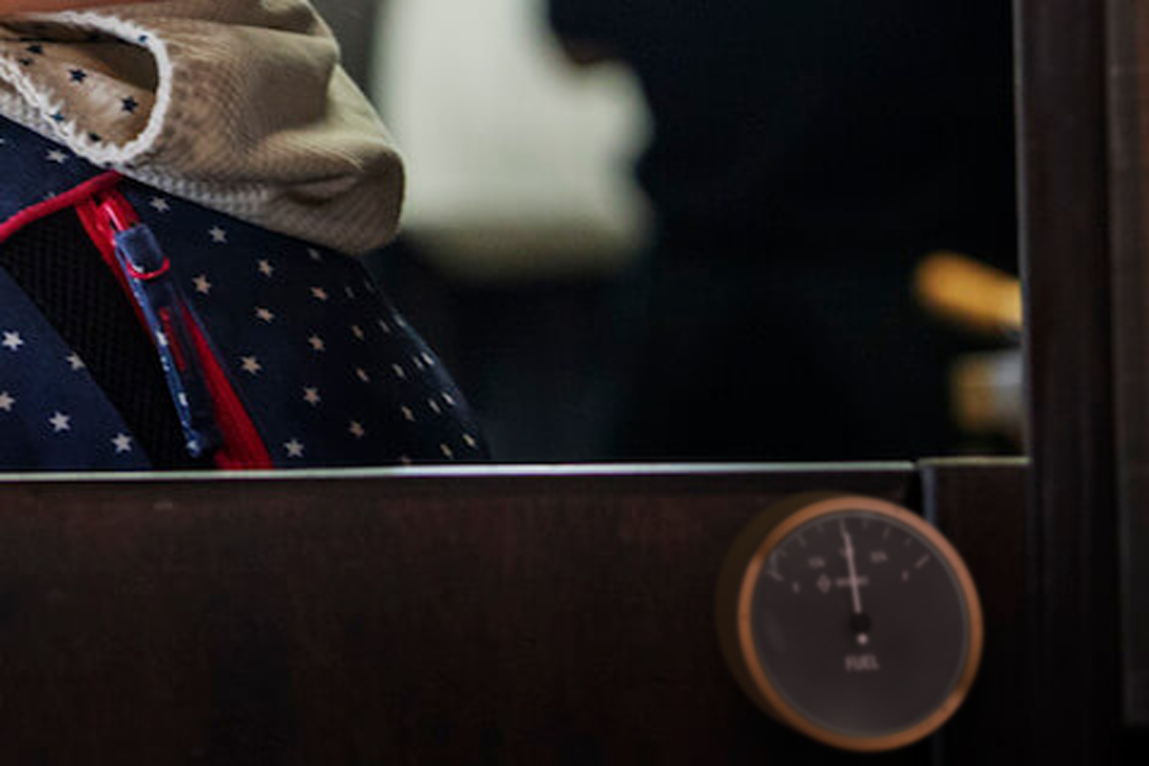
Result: {"value": 0.5}
